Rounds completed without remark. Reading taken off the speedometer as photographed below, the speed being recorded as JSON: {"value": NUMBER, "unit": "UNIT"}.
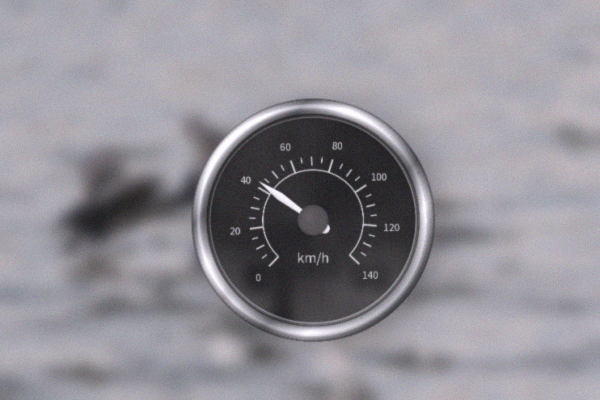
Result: {"value": 42.5, "unit": "km/h"}
